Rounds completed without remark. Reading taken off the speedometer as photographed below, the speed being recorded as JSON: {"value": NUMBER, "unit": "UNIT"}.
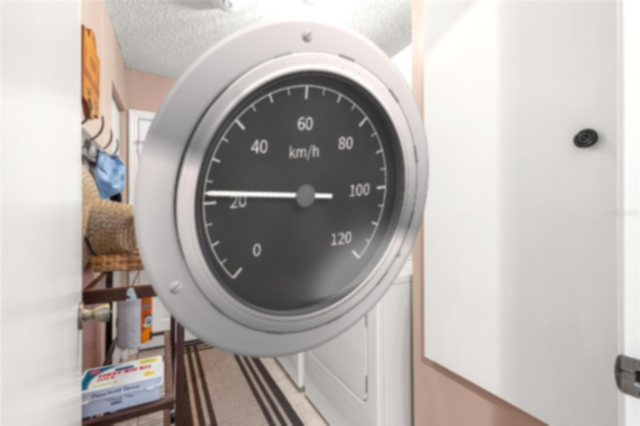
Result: {"value": 22.5, "unit": "km/h"}
